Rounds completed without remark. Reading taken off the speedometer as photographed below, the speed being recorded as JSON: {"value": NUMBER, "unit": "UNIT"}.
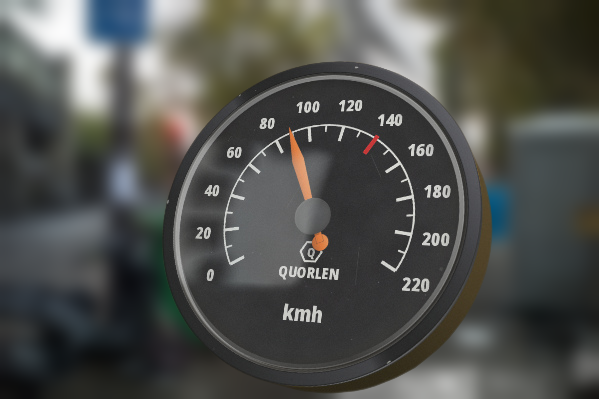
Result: {"value": 90, "unit": "km/h"}
